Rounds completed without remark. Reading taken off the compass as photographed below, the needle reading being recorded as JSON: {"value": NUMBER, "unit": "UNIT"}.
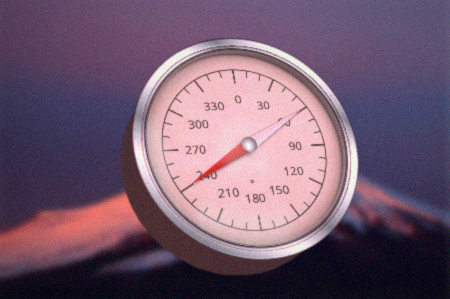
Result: {"value": 240, "unit": "°"}
